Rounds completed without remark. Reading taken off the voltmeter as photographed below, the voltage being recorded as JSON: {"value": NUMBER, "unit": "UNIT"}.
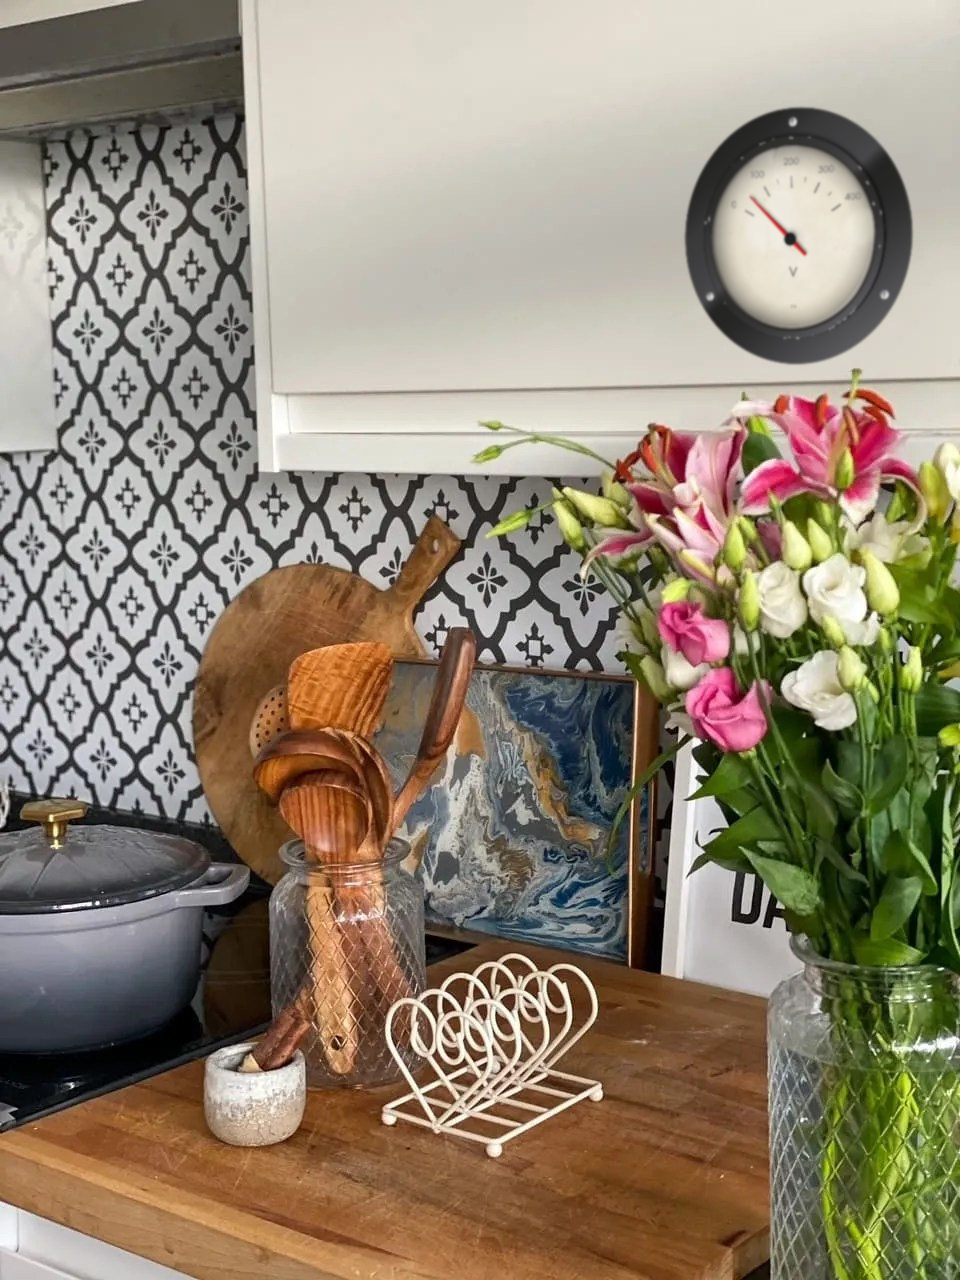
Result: {"value": 50, "unit": "V"}
